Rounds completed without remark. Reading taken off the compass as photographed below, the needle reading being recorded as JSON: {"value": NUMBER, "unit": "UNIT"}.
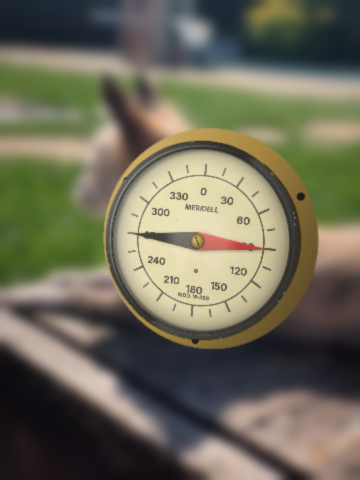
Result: {"value": 90, "unit": "°"}
